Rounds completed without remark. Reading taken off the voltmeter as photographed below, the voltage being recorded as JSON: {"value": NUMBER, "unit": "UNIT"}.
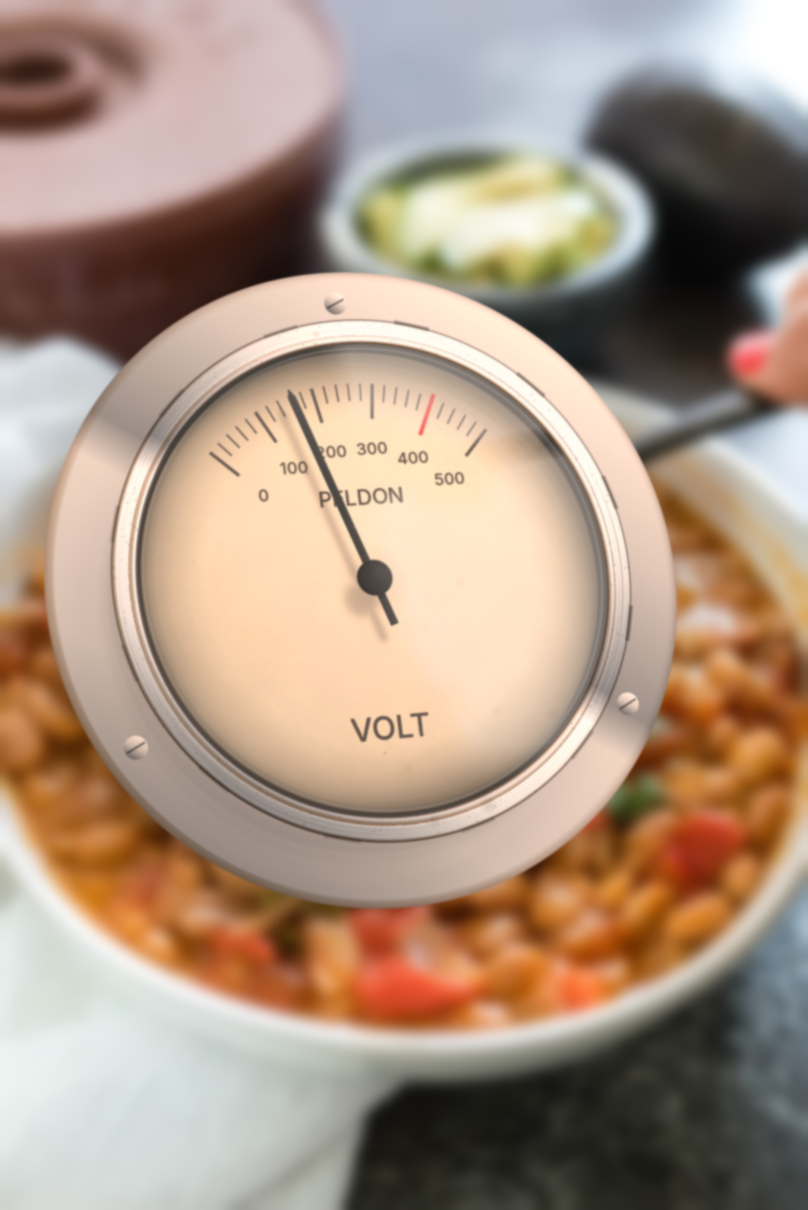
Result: {"value": 160, "unit": "V"}
